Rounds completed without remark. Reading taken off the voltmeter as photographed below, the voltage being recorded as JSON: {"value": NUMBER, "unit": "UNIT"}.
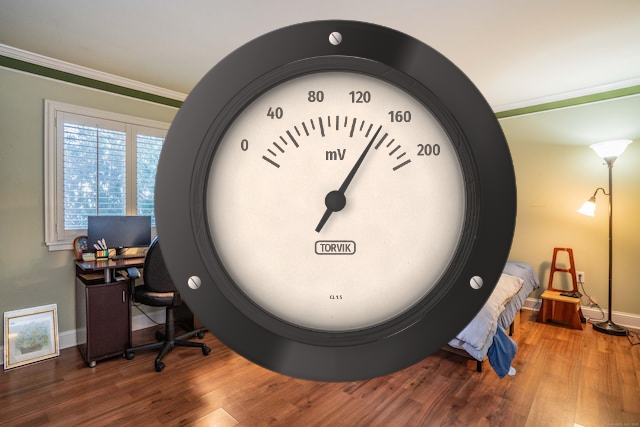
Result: {"value": 150, "unit": "mV"}
